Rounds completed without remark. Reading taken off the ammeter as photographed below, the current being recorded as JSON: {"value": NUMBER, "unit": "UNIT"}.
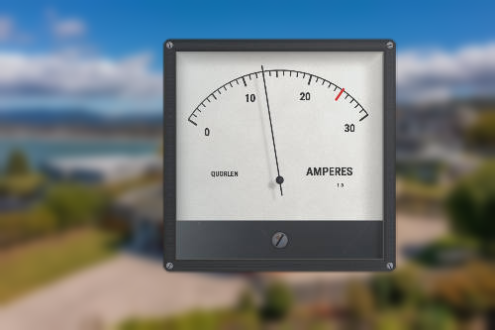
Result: {"value": 13, "unit": "A"}
